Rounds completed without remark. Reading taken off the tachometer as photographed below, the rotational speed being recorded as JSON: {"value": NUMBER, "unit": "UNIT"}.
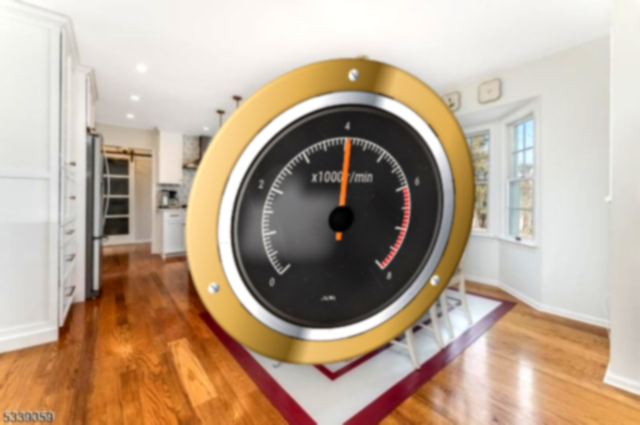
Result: {"value": 4000, "unit": "rpm"}
